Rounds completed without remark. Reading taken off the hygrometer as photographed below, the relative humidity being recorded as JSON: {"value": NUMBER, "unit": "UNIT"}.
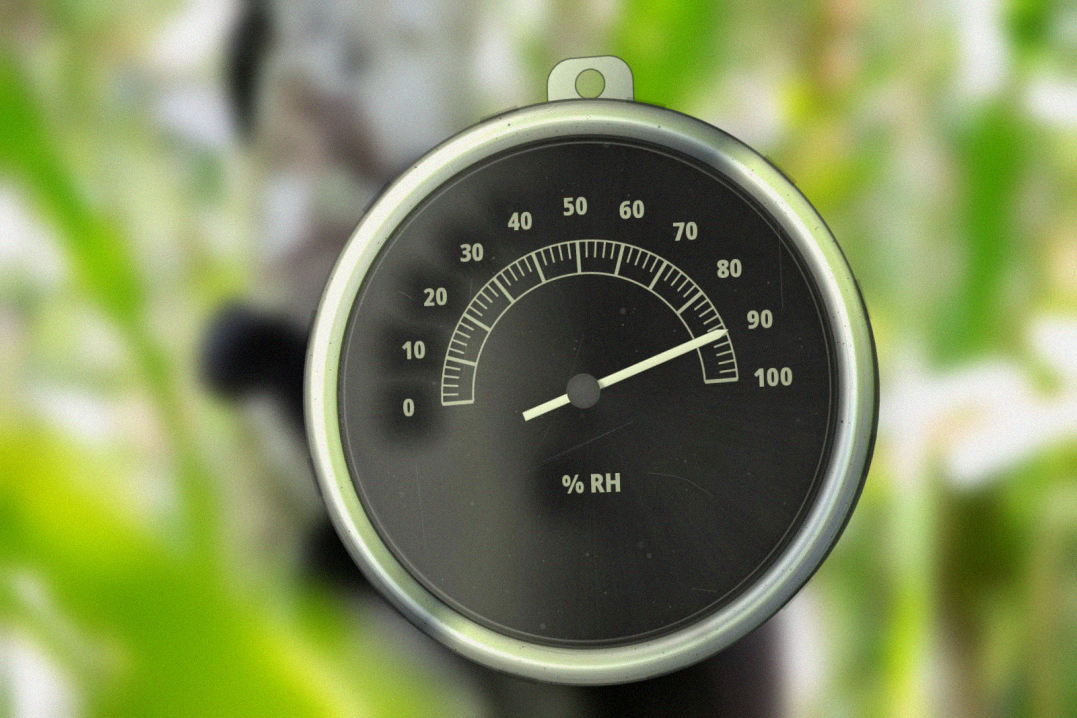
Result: {"value": 90, "unit": "%"}
